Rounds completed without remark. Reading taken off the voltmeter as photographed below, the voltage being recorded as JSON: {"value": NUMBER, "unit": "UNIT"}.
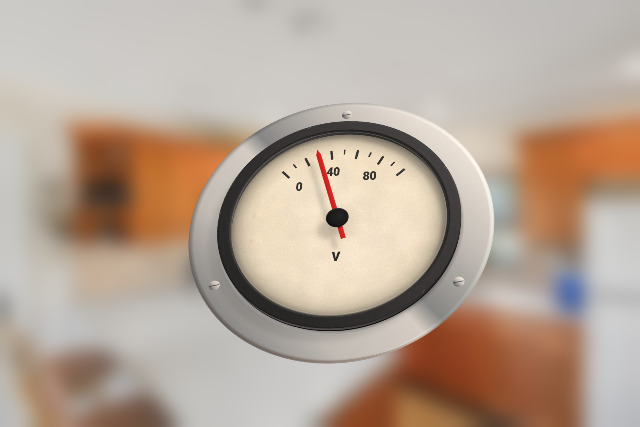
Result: {"value": 30, "unit": "V"}
